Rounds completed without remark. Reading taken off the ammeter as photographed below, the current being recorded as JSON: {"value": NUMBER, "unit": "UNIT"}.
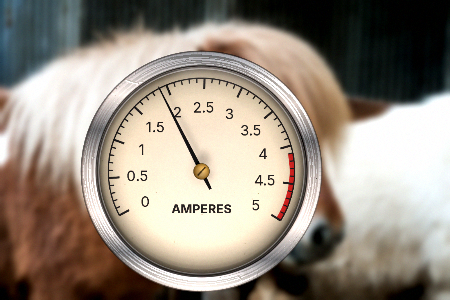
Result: {"value": 1.9, "unit": "A"}
